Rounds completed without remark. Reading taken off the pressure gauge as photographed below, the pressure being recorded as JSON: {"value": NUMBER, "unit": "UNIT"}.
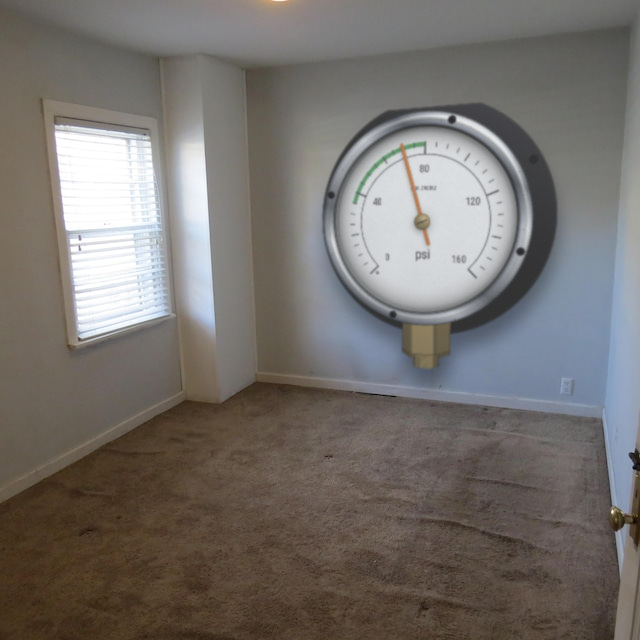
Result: {"value": 70, "unit": "psi"}
